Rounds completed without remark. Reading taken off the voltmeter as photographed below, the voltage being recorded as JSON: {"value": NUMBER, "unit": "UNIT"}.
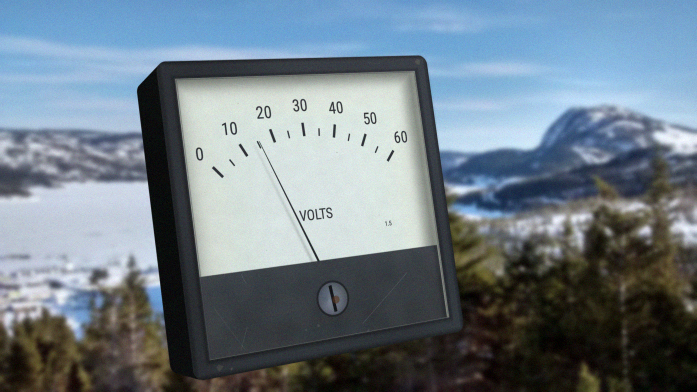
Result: {"value": 15, "unit": "V"}
